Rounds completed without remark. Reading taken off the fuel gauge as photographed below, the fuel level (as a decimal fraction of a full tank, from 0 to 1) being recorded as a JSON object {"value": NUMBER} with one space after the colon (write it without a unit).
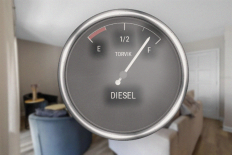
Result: {"value": 0.875}
